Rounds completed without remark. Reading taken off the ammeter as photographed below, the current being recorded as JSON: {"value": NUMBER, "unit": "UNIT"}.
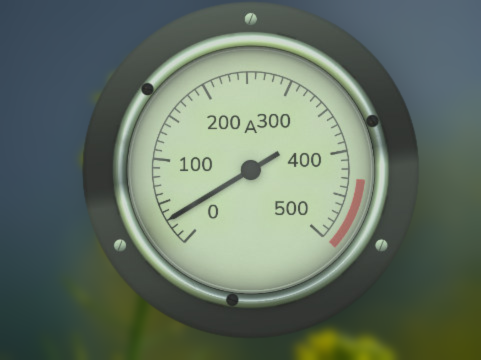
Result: {"value": 30, "unit": "A"}
